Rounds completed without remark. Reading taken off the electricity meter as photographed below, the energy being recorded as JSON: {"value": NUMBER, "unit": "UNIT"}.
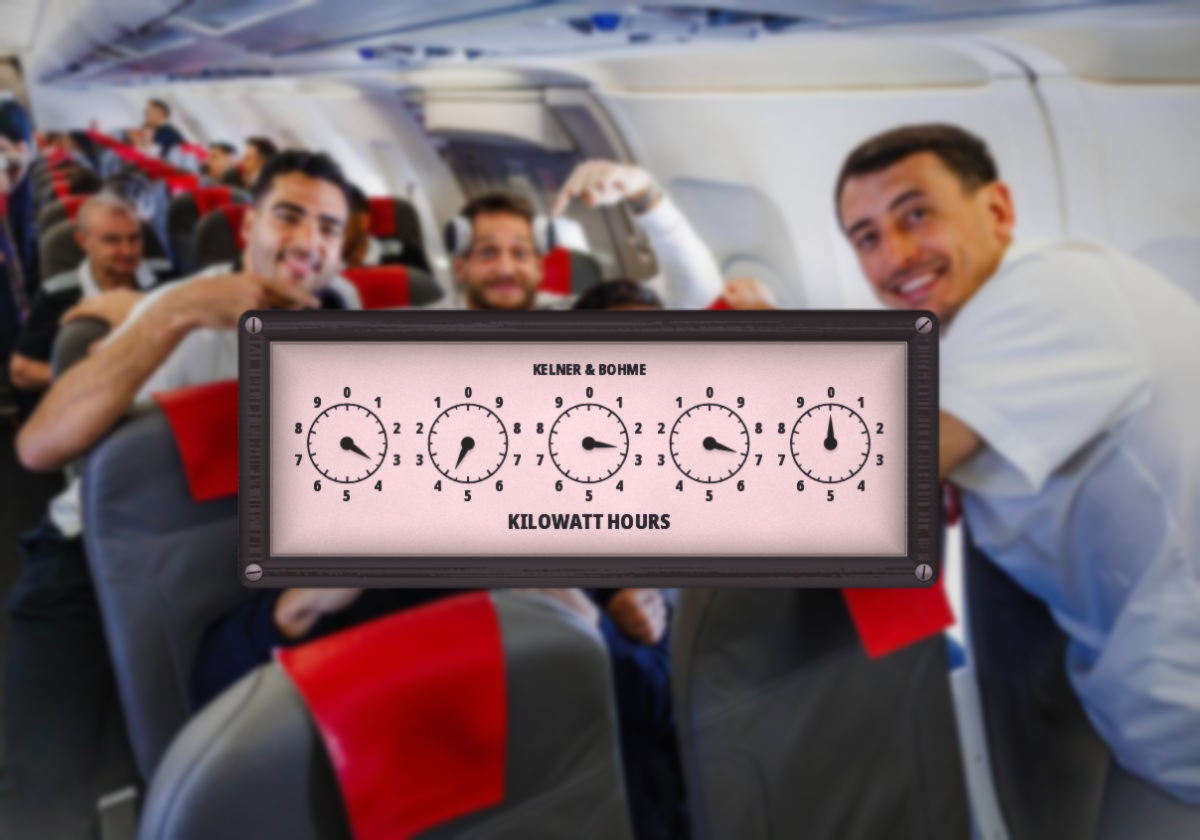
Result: {"value": 34270, "unit": "kWh"}
